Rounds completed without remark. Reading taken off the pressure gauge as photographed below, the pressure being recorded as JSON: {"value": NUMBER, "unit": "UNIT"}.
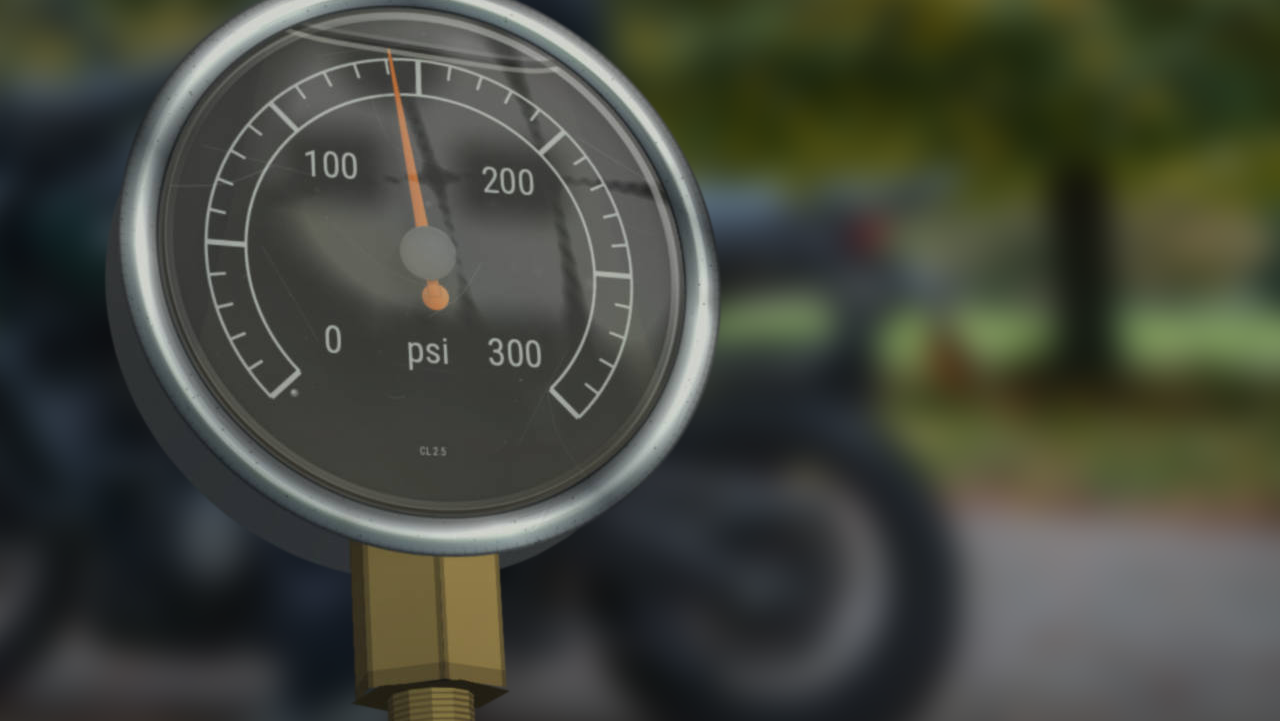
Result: {"value": 140, "unit": "psi"}
